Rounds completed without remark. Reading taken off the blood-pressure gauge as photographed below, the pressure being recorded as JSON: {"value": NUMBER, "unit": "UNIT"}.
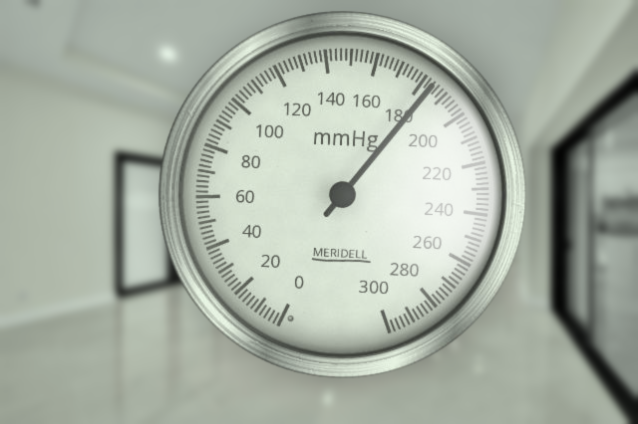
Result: {"value": 184, "unit": "mmHg"}
